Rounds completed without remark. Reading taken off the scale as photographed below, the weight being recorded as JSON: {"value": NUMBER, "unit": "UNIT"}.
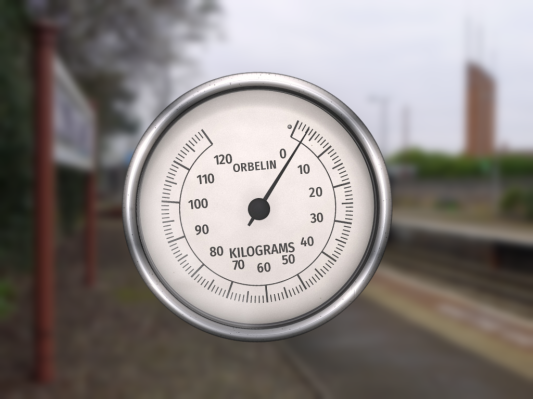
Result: {"value": 3, "unit": "kg"}
